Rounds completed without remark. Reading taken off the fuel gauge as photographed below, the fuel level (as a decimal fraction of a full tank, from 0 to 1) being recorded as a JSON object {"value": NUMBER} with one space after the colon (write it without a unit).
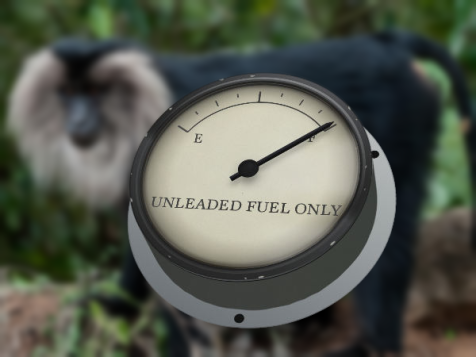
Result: {"value": 1}
